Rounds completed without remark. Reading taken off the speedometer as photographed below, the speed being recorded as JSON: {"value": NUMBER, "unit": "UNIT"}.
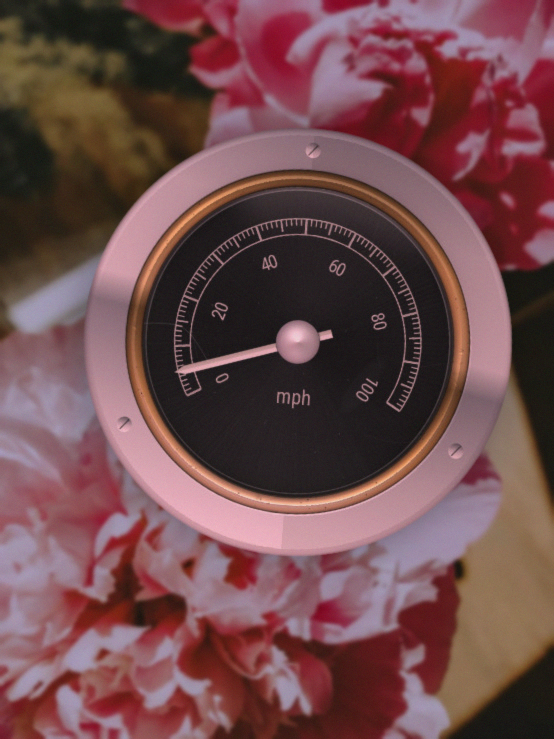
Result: {"value": 5, "unit": "mph"}
